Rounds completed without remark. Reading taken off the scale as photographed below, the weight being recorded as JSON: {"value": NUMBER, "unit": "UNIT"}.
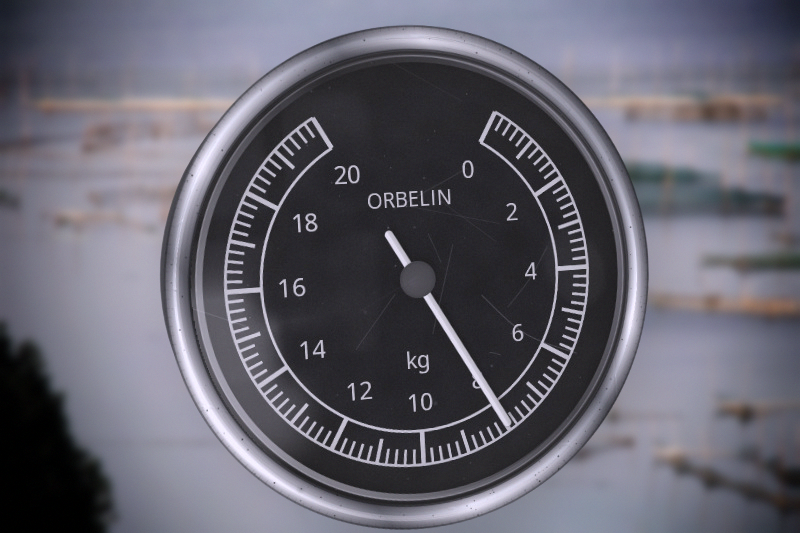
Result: {"value": 8, "unit": "kg"}
